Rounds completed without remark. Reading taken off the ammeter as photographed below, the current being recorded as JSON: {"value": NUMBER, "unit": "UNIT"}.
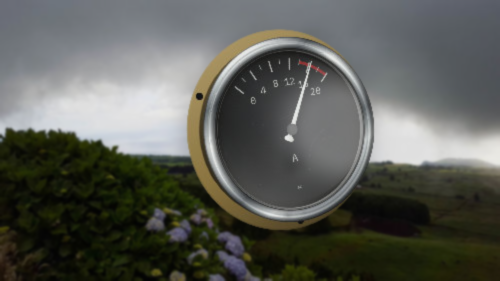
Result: {"value": 16, "unit": "A"}
